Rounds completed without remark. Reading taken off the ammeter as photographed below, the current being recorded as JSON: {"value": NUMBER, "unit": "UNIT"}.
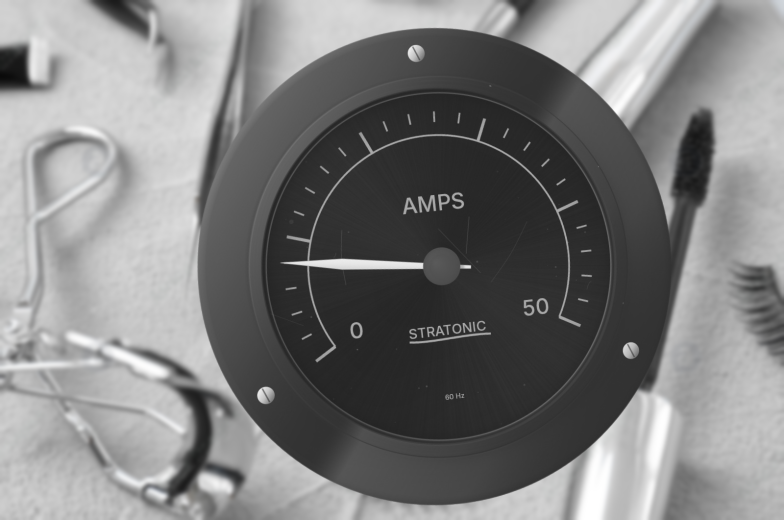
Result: {"value": 8, "unit": "A"}
